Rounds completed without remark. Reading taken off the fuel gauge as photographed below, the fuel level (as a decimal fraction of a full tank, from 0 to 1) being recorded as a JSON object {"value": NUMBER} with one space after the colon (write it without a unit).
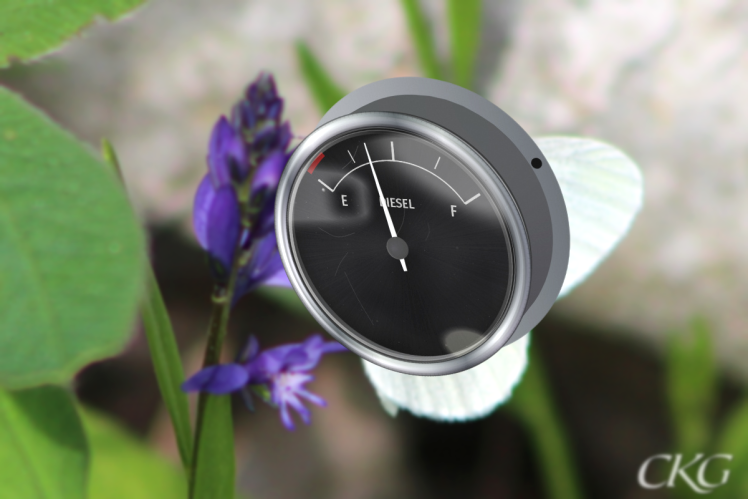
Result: {"value": 0.375}
